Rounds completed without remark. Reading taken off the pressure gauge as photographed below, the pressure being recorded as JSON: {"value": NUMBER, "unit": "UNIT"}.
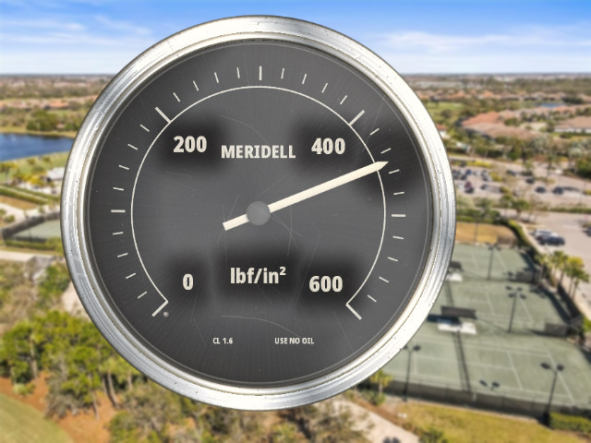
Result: {"value": 450, "unit": "psi"}
